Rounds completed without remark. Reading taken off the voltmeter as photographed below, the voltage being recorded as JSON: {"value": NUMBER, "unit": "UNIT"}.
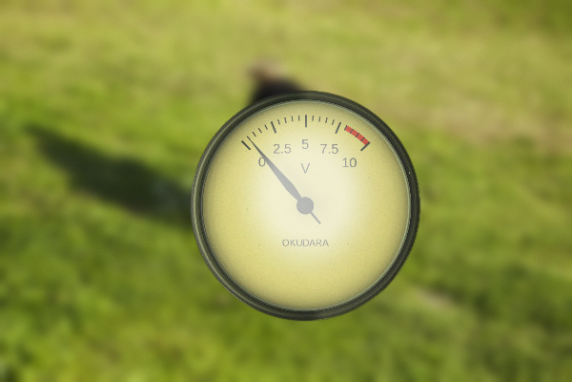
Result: {"value": 0.5, "unit": "V"}
